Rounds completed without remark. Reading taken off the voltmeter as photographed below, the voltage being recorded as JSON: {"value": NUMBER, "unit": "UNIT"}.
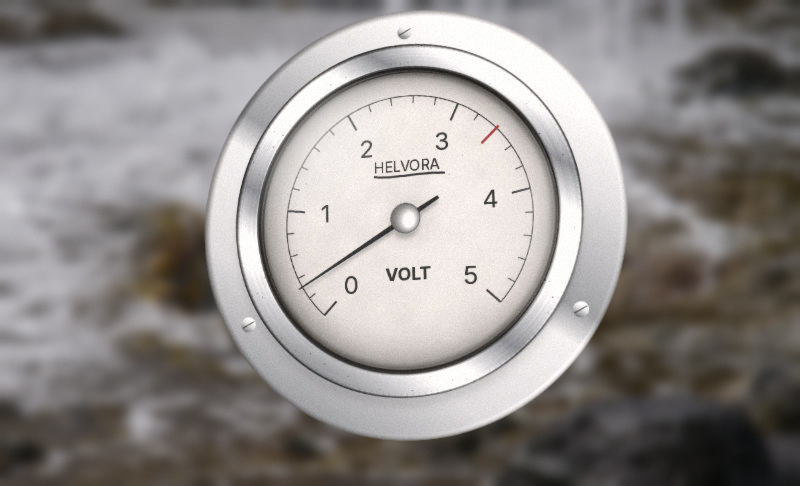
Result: {"value": 0.3, "unit": "V"}
